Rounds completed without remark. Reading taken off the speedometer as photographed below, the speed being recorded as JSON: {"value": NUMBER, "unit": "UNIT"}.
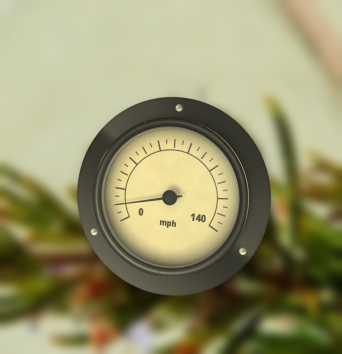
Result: {"value": 10, "unit": "mph"}
